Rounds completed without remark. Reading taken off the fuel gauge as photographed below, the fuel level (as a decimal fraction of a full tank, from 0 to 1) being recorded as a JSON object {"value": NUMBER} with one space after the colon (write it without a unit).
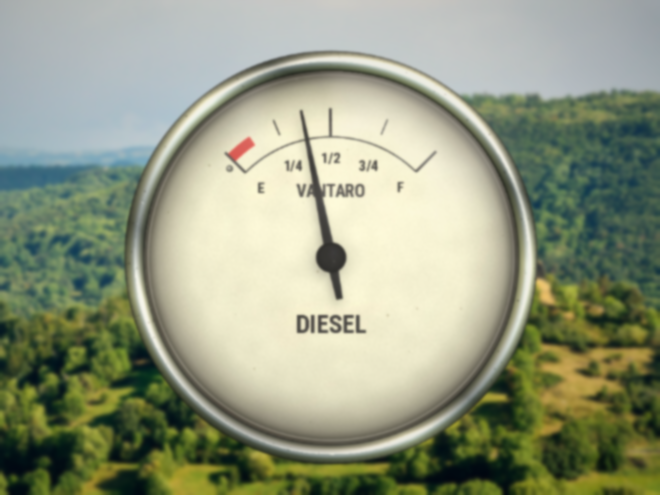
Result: {"value": 0.375}
